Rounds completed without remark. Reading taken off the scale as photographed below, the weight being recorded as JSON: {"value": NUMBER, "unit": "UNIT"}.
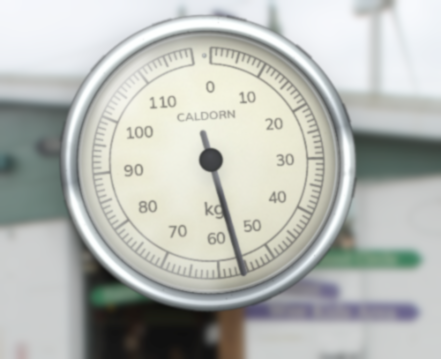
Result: {"value": 56, "unit": "kg"}
